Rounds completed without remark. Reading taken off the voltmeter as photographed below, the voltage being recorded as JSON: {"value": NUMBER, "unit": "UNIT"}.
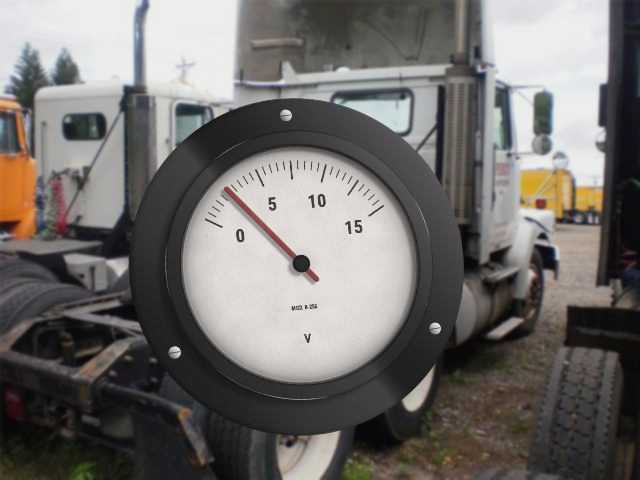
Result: {"value": 2.5, "unit": "V"}
